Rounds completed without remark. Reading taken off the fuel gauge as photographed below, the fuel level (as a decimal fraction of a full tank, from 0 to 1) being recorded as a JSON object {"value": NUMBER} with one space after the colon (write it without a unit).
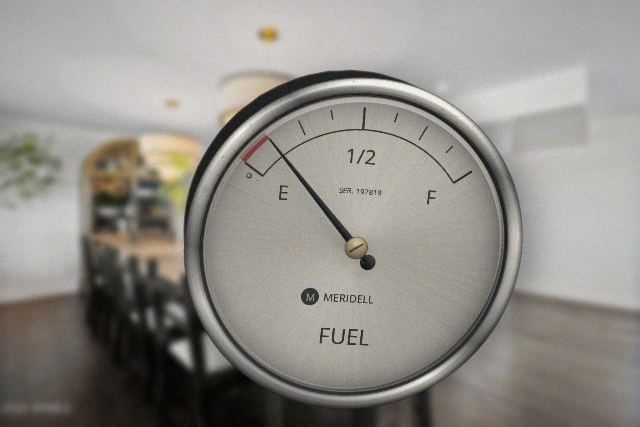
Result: {"value": 0.125}
